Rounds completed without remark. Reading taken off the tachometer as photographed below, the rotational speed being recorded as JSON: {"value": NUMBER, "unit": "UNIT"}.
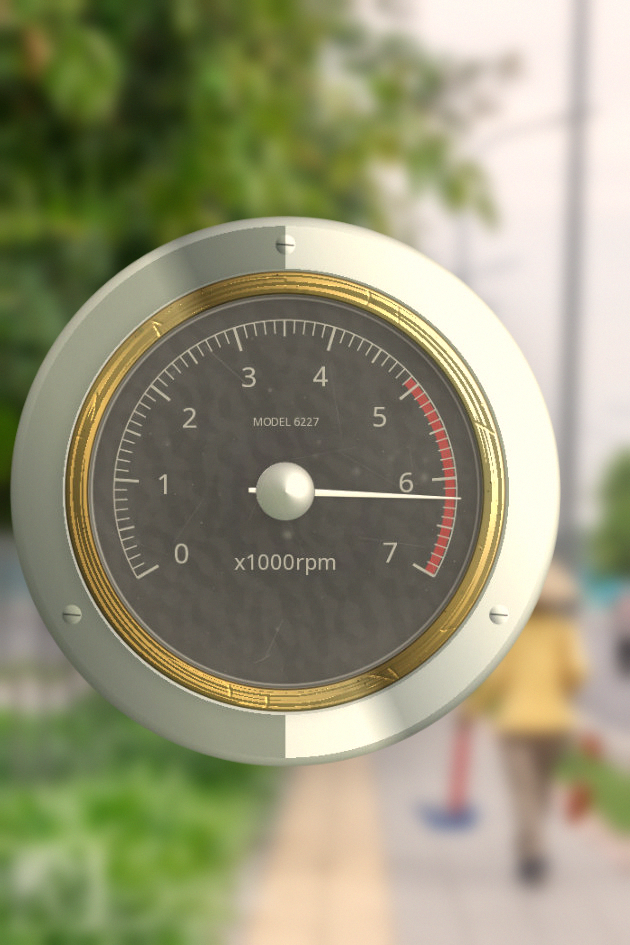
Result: {"value": 6200, "unit": "rpm"}
